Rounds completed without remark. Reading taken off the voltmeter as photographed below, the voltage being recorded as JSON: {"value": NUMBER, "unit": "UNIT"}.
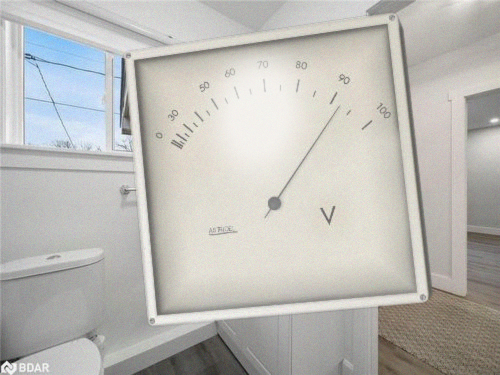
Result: {"value": 92.5, "unit": "V"}
